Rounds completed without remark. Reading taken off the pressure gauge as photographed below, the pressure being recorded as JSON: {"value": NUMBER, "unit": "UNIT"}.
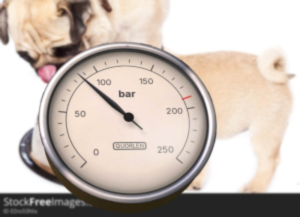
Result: {"value": 85, "unit": "bar"}
